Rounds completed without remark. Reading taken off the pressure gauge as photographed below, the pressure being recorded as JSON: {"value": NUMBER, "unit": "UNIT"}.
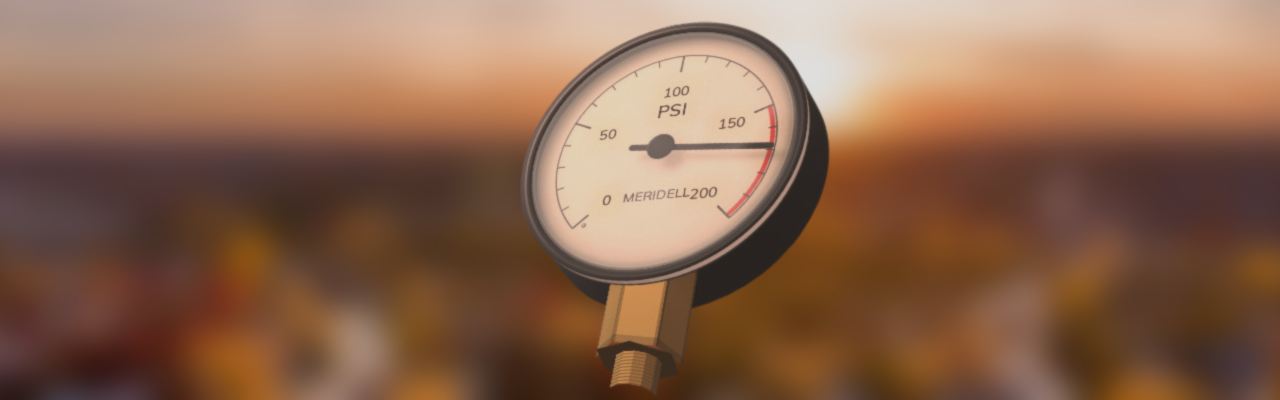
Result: {"value": 170, "unit": "psi"}
